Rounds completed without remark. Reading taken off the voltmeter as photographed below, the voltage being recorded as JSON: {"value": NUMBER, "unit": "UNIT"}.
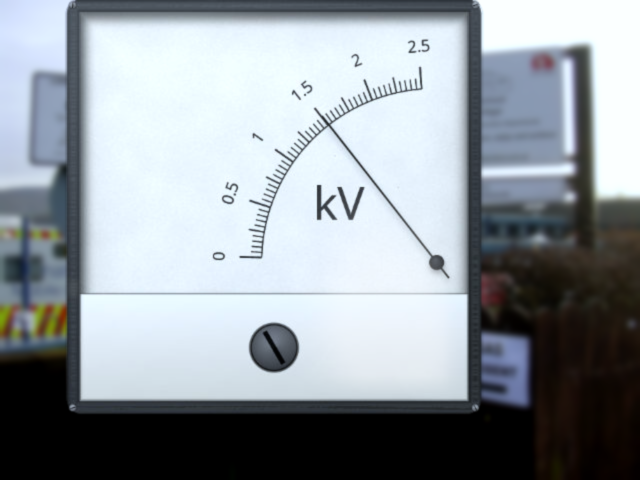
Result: {"value": 1.5, "unit": "kV"}
